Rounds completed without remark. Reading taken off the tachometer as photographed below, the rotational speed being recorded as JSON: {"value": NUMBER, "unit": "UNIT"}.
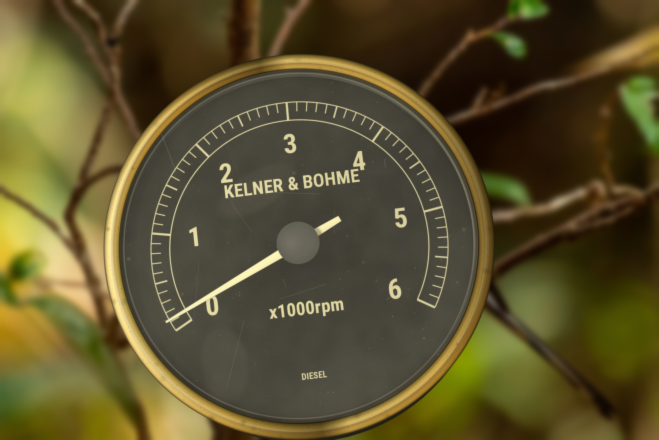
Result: {"value": 100, "unit": "rpm"}
